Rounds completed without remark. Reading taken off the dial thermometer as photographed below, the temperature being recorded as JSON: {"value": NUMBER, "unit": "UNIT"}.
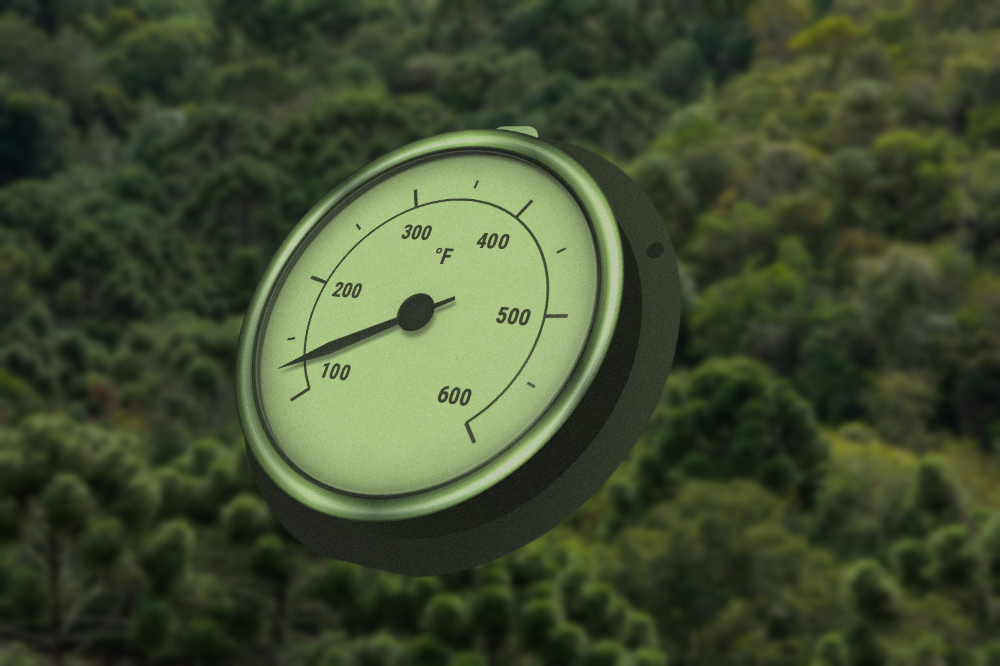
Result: {"value": 125, "unit": "°F"}
